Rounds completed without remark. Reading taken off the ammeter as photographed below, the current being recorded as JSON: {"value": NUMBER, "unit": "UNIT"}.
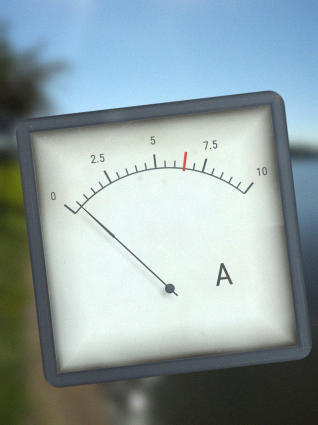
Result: {"value": 0.5, "unit": "A"}
